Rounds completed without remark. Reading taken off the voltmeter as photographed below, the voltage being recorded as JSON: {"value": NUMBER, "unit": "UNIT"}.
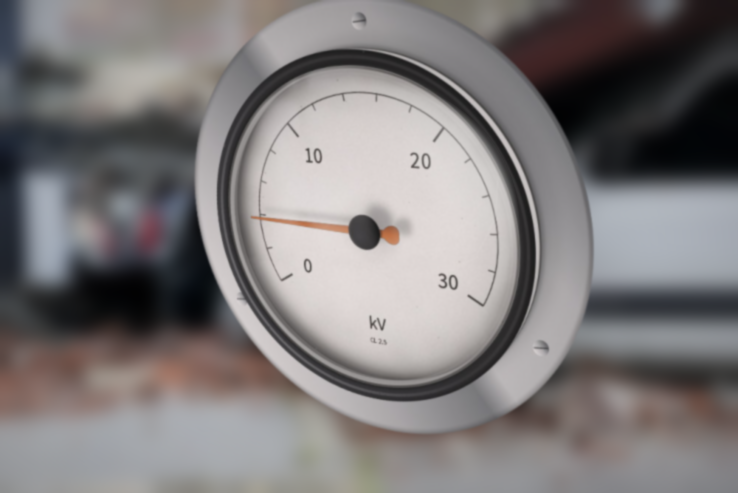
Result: {"value": 4, "unit": "kV"}
